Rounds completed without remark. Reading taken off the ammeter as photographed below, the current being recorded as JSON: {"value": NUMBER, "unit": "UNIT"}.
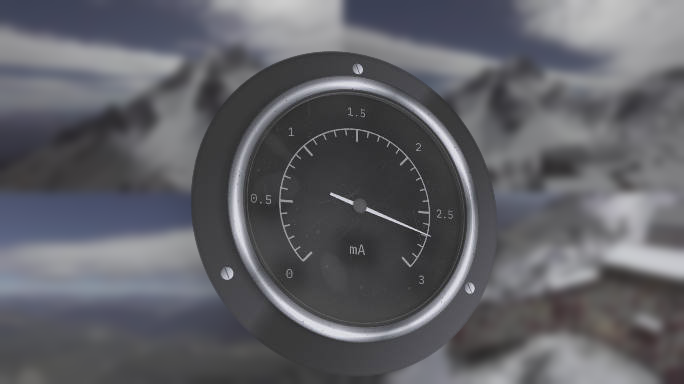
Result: {"value": 2.7, "unit": "mA"}
